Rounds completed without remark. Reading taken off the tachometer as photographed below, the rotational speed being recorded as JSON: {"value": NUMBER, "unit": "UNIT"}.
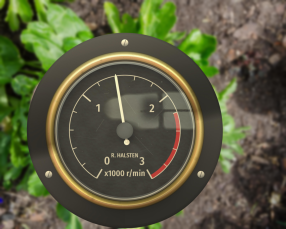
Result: {"value": 1400, "unit": "rpm"}
